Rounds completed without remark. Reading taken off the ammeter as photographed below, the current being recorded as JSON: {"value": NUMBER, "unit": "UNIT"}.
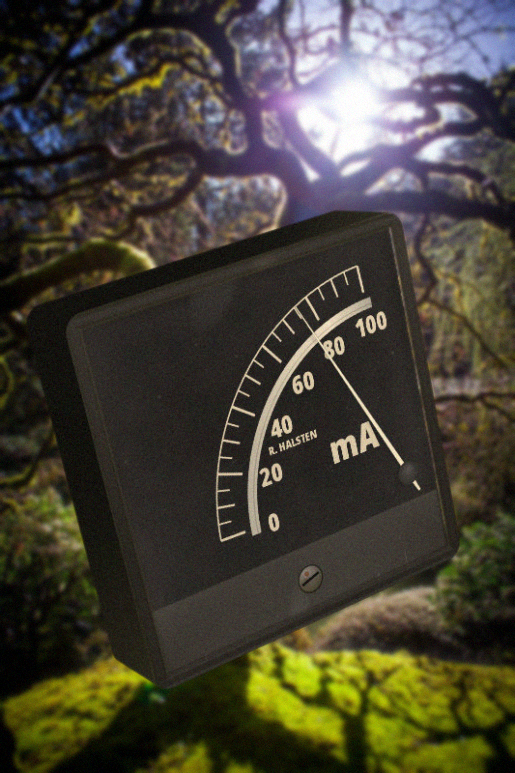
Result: {"value": 75, "unit": "mA"}
